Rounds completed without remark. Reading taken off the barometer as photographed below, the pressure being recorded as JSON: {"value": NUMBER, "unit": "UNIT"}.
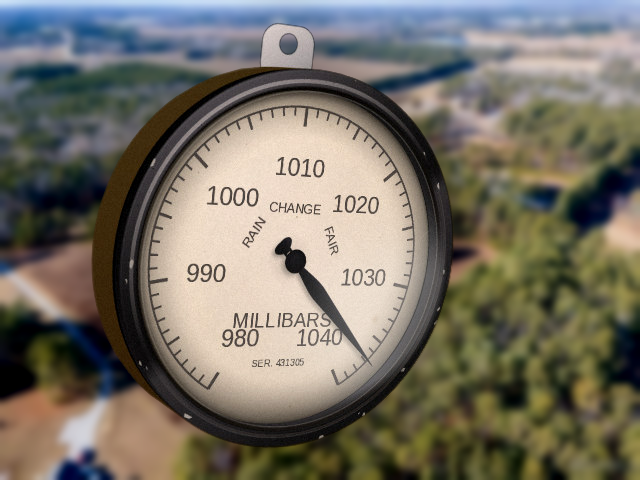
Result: {"value": 1037, "unit": "mbar"}
